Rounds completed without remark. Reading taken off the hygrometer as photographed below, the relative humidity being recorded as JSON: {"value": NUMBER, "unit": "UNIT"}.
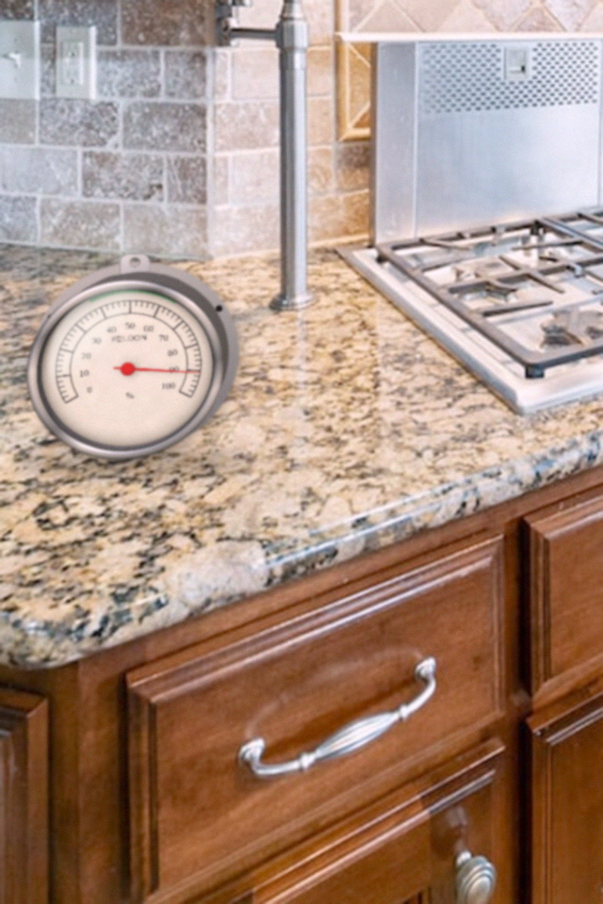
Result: {"value": 90, "unit": "%"}
